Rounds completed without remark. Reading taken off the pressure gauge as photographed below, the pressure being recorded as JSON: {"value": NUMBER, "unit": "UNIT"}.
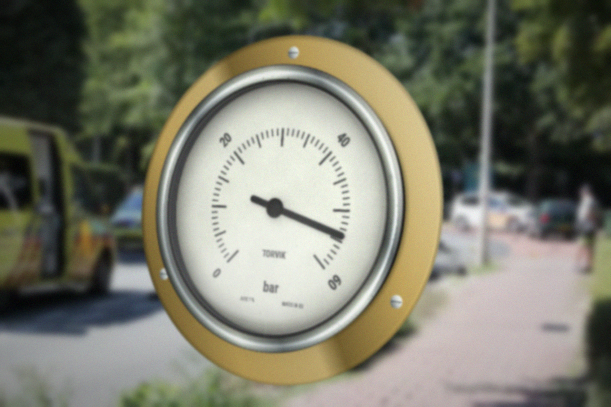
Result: {"value": 54, "unit": "bar"}
